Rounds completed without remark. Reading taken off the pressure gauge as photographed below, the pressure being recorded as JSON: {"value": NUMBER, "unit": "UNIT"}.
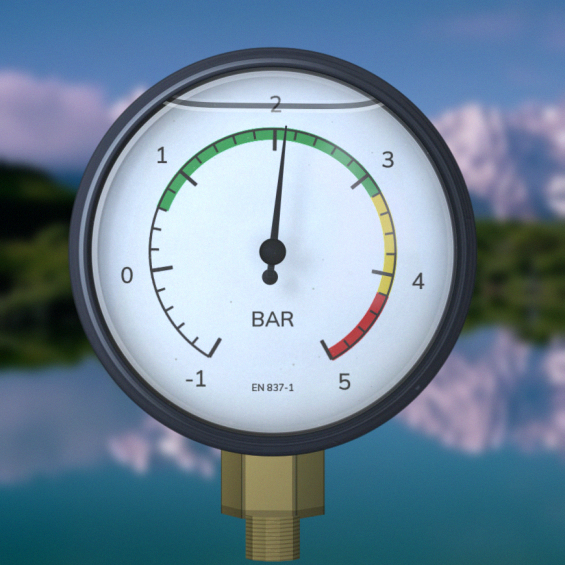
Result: {"value": 2.1, "unit": "bar"}
